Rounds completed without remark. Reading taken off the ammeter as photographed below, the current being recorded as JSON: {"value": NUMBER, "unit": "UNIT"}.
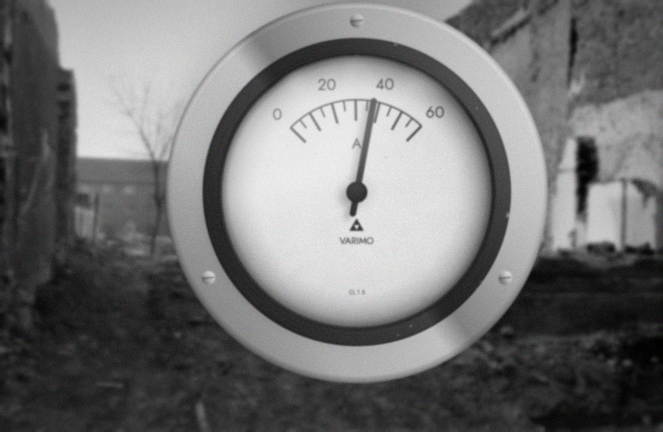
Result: {"value": 37.5, "unit": "A"}
